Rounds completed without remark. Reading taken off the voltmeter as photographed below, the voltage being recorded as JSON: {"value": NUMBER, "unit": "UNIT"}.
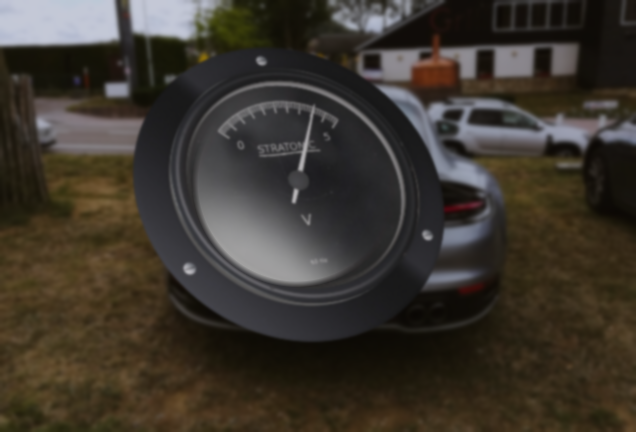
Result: {"value": 4, "unit": "V"}
